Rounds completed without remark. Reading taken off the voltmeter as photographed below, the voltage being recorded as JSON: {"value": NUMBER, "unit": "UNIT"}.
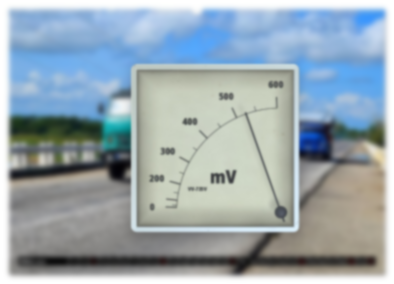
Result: {"value": 525, "unit": "mV"}
